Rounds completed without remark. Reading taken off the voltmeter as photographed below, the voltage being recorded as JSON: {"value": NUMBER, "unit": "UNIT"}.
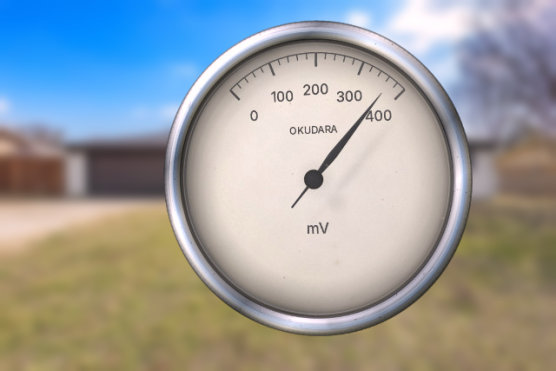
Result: {"value": 370, "unit": "mV"}
